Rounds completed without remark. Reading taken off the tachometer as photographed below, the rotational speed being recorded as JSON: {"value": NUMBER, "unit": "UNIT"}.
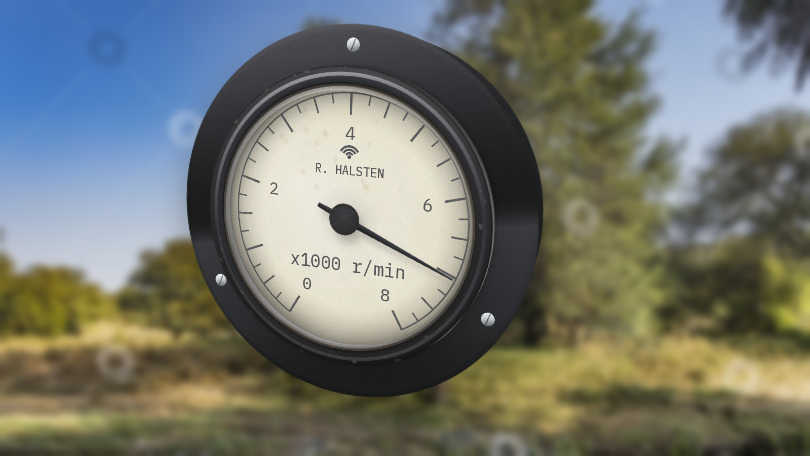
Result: {"value": 7000, "unit": "rpm"}
